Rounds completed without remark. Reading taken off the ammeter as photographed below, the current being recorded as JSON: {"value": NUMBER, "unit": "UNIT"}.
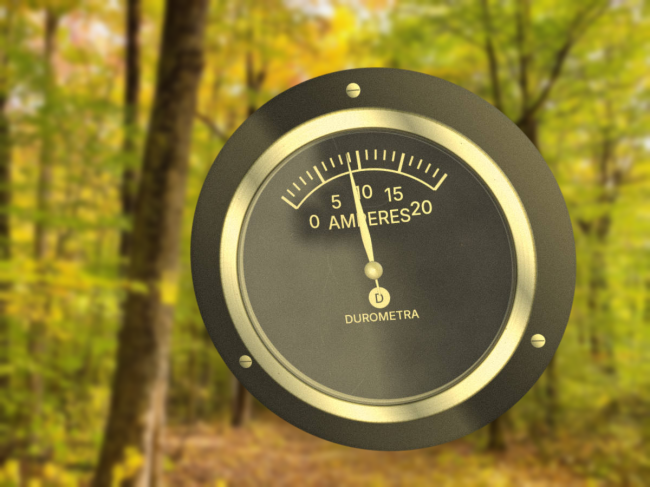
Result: {"value": 9, "unit": "A"}
